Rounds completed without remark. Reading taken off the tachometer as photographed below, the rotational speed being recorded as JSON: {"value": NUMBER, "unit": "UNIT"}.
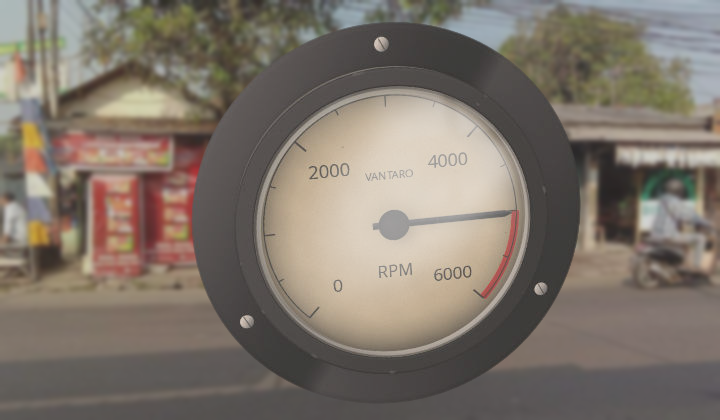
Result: {"value": 5000, "unit": "rpm"}
